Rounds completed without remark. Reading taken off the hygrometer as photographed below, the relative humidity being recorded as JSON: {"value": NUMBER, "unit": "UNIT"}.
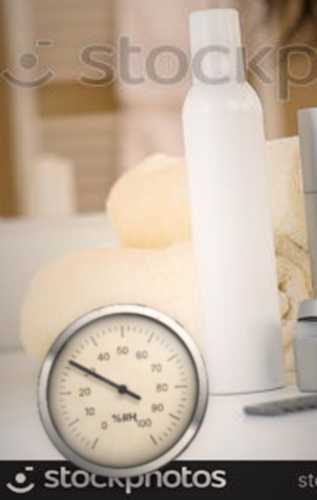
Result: {"value": 30, "unit": "%"}
